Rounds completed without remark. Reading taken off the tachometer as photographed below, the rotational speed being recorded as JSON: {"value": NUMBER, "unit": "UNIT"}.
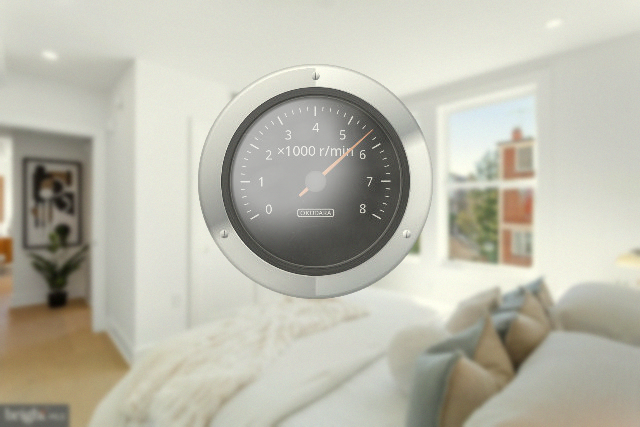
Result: {"value": 5600, "unit": "rpm"}
